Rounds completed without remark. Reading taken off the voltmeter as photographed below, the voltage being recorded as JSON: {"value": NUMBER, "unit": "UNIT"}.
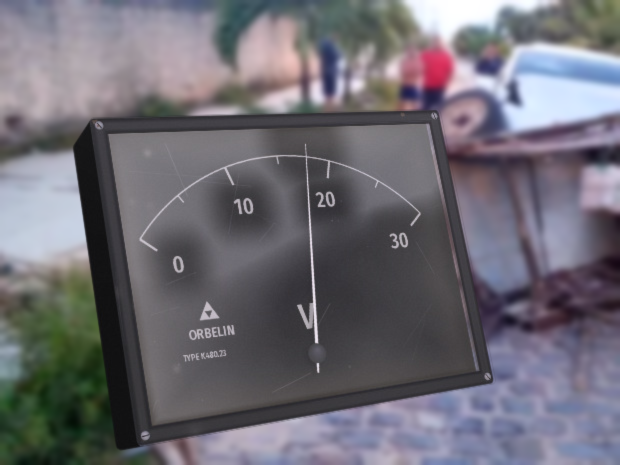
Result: {"value": 17.5, "unit": "V"}
